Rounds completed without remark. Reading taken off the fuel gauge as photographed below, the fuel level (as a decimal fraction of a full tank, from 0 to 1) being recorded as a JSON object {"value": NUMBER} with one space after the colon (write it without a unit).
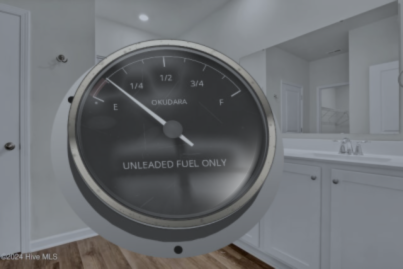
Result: {"value": 0.125}
